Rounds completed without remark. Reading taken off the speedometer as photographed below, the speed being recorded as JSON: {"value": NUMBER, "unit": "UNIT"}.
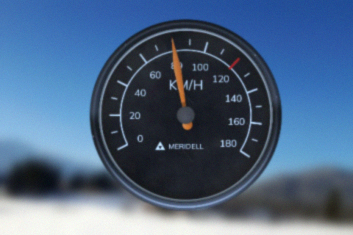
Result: {"value": 80, "unit": "km/h"}
